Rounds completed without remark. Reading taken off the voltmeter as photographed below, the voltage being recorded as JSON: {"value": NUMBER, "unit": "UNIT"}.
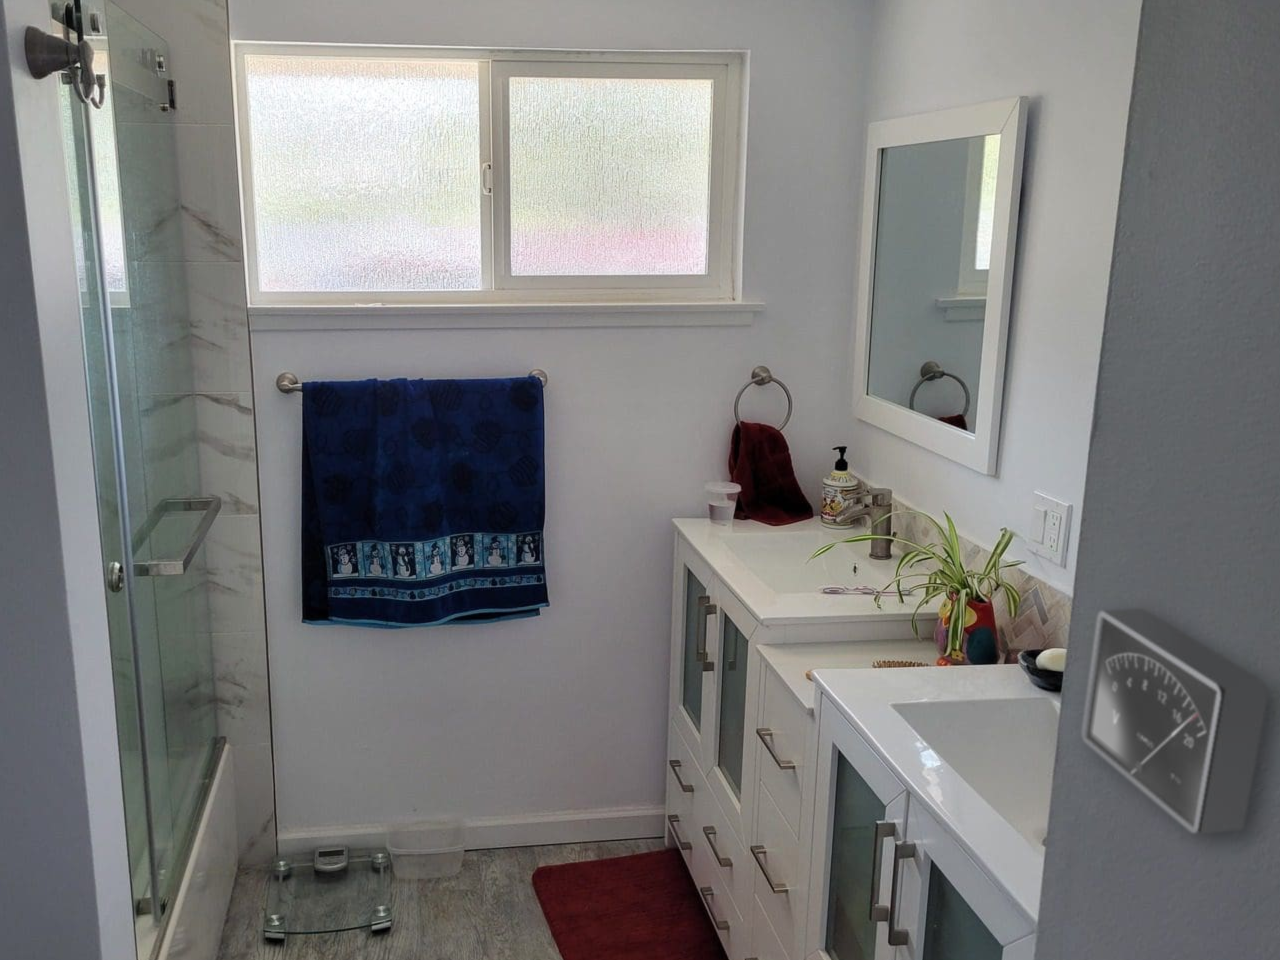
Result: {"value": 18, "unit": "V"}
